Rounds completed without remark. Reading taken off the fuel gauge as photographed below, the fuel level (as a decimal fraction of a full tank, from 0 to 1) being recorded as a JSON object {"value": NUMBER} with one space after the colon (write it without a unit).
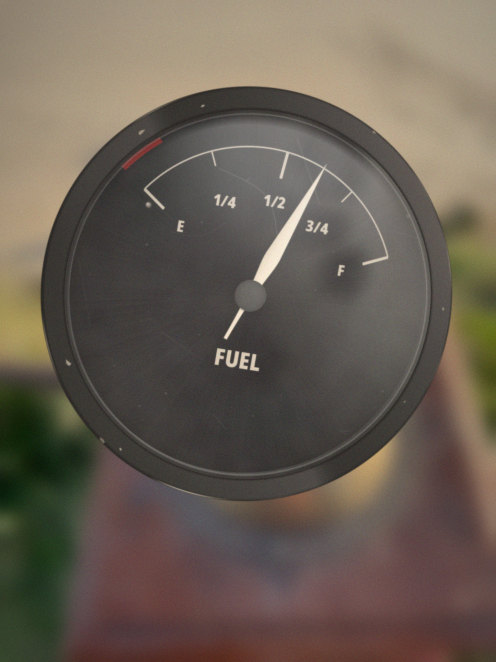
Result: {"value": 0.625}
